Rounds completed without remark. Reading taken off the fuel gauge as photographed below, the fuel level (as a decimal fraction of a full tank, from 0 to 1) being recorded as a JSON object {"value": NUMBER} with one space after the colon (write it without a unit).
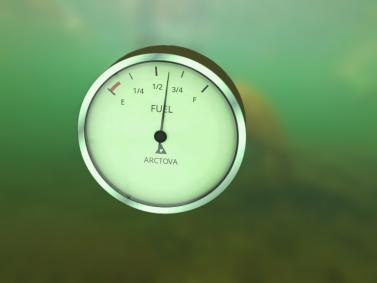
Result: {"value": 0.625}
